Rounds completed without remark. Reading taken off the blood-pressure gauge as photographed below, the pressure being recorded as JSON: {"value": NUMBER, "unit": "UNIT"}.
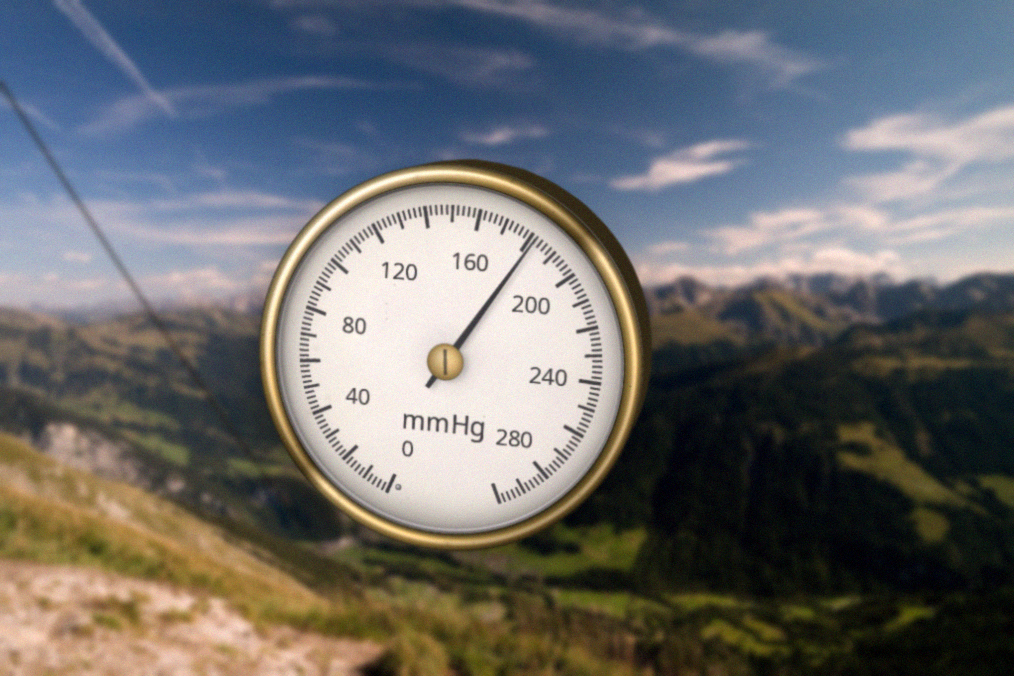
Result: {"value": 182, "unit": "mmHg"}
